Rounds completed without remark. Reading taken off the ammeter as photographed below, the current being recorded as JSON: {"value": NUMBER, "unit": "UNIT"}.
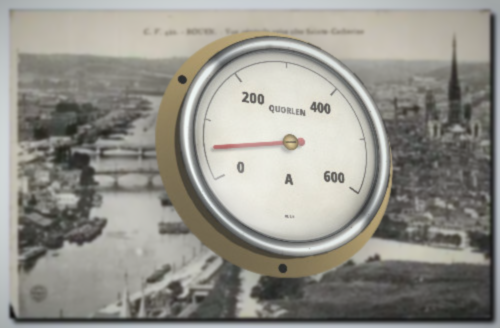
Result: {"value": 50, "unit": "A"}
